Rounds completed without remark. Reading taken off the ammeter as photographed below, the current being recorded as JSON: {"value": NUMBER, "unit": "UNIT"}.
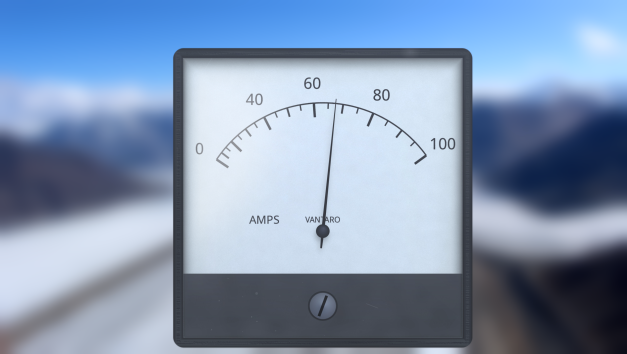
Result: {"value": 67.5, "unit": "A"}
